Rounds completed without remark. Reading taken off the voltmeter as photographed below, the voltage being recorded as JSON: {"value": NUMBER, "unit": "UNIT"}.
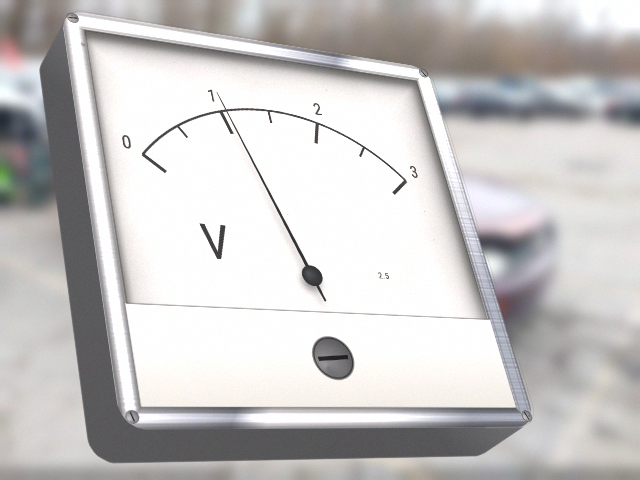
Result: {"value": 1, "unit": "V"}
